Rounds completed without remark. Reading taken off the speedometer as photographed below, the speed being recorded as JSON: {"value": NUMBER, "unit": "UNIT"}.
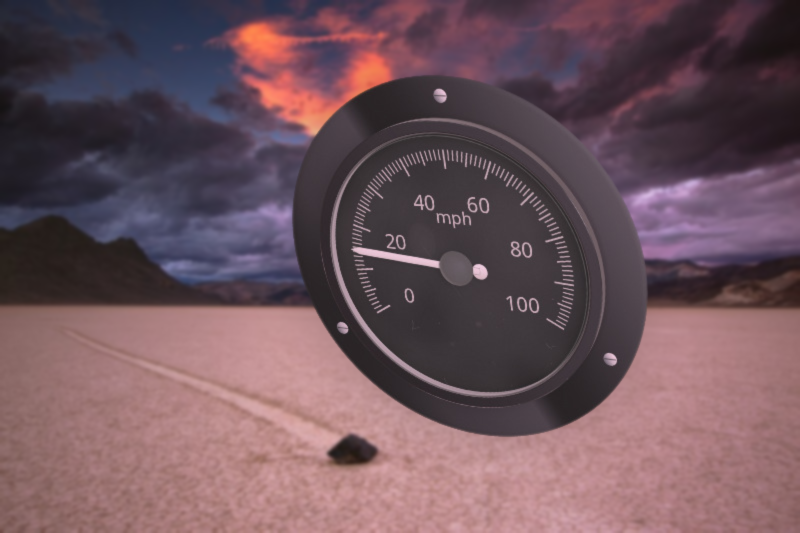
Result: {"value": 15, "unit": "mph"}
